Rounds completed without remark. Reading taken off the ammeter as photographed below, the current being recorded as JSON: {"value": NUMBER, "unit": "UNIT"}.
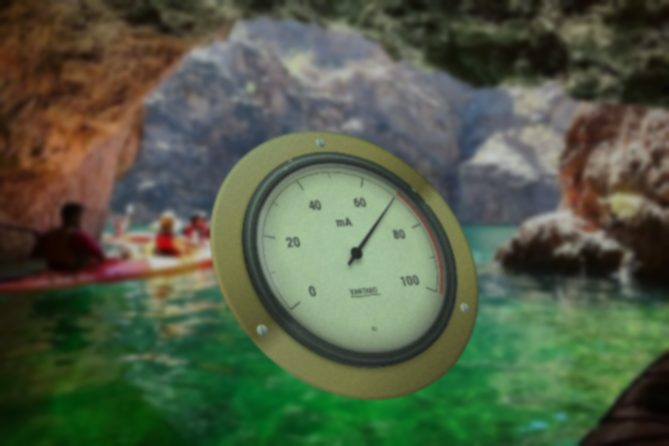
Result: {"value": 70, "unit": "mA"}
